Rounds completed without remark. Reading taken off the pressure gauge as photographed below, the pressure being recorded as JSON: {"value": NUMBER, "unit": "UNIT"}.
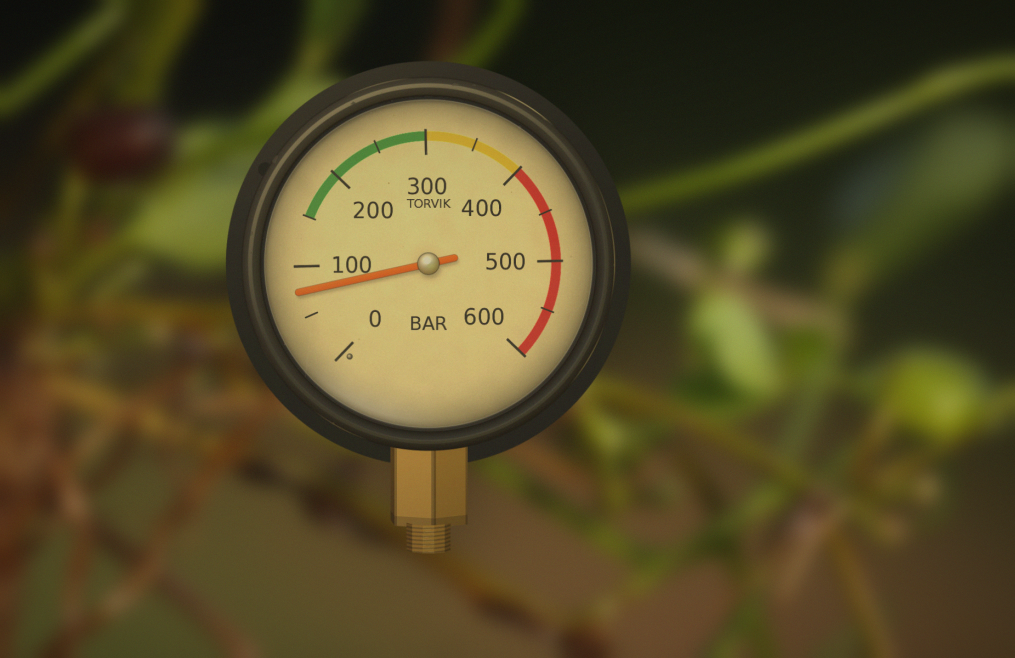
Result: {"value": 75, "unit": "bar"}
